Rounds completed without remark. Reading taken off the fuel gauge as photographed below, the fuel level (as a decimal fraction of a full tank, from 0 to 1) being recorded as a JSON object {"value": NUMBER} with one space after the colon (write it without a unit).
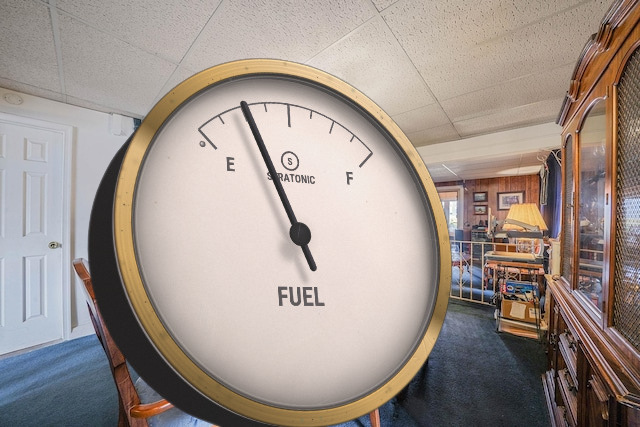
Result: {"value": 0.25}
